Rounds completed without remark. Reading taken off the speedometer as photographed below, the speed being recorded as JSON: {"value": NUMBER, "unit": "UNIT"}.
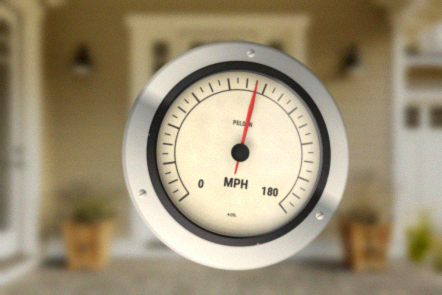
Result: {"value": 95, "unit": "mph"}
